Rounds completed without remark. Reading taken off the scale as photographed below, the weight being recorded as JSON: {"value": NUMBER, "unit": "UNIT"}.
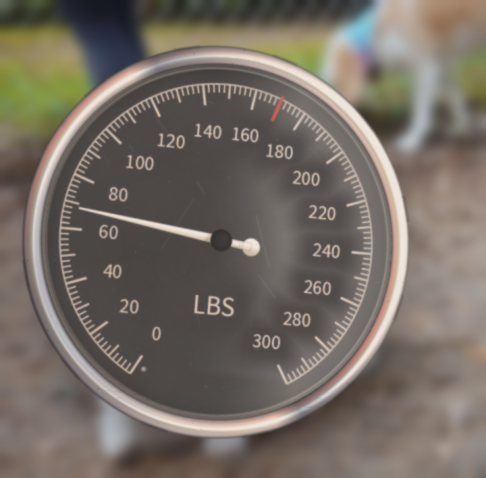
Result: {"value": 68, "unit": "lb"}
